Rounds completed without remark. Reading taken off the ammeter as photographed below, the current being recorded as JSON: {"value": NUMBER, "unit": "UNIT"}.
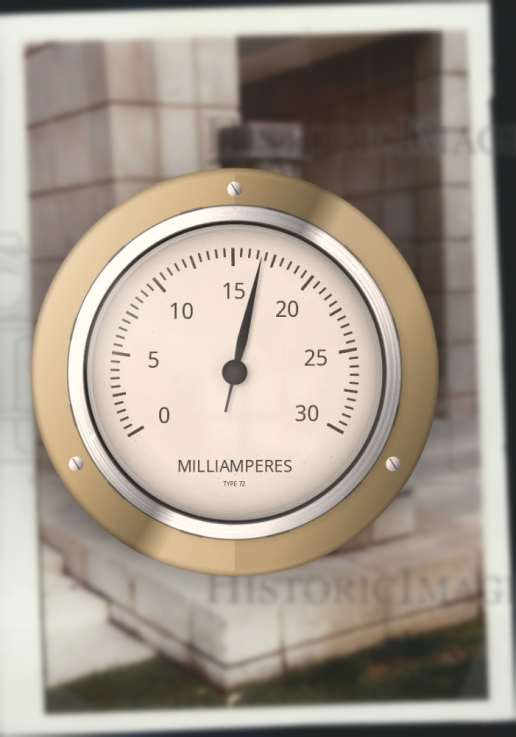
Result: {"value": 16.75, "unit": "mA"}
